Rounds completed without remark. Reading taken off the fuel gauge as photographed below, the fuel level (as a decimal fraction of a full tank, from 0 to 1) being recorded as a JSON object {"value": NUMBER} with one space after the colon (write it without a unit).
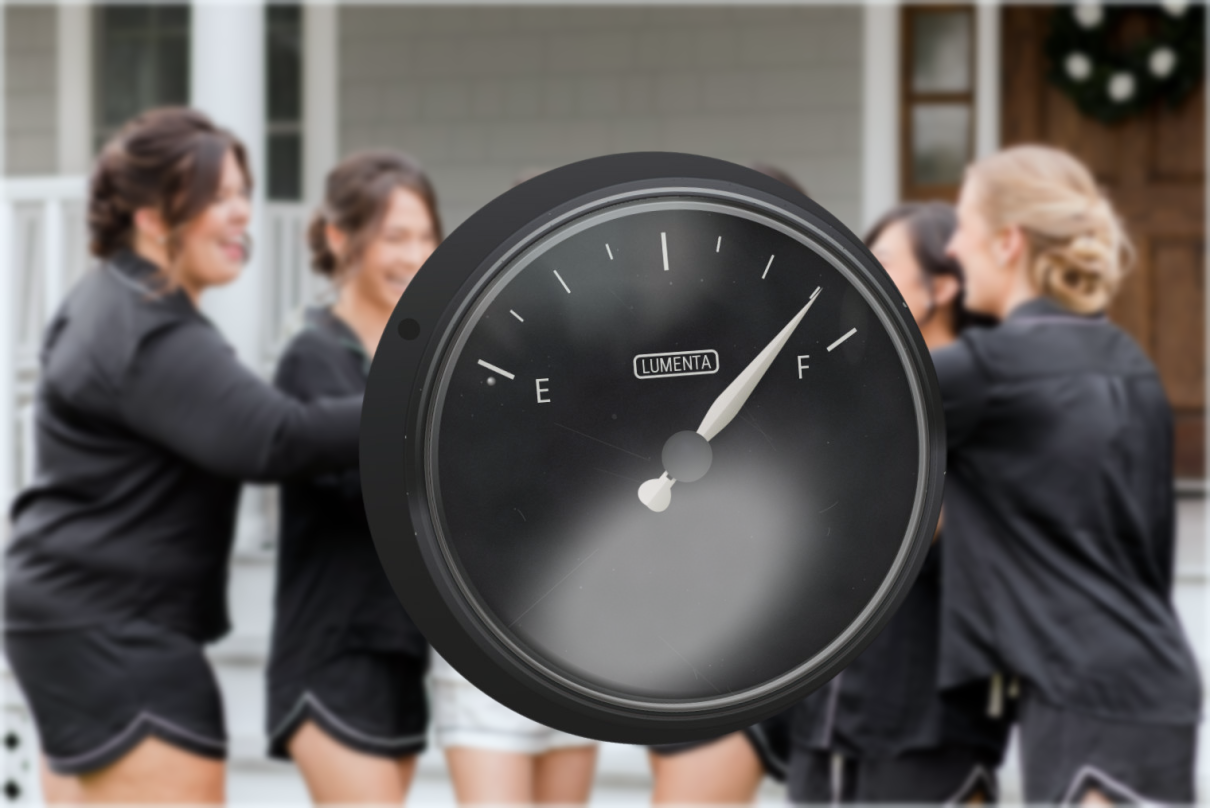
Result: {"value": 0.875}
